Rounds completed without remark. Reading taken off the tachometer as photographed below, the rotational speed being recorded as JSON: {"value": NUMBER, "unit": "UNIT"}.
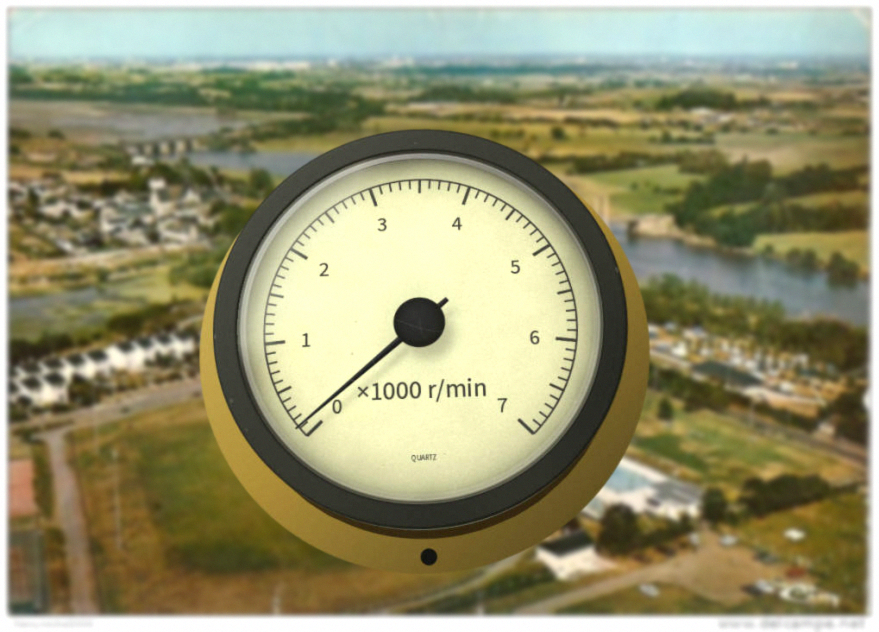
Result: {"value": 100, "unit": "rpm"}
